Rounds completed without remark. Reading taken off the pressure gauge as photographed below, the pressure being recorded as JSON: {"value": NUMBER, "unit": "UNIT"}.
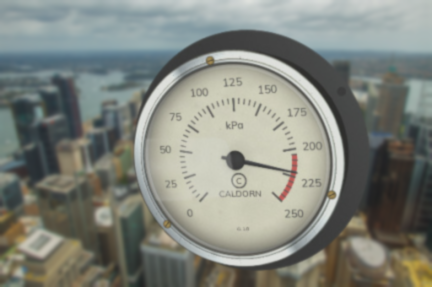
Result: {"value": 220, "unit": "kPa"}
